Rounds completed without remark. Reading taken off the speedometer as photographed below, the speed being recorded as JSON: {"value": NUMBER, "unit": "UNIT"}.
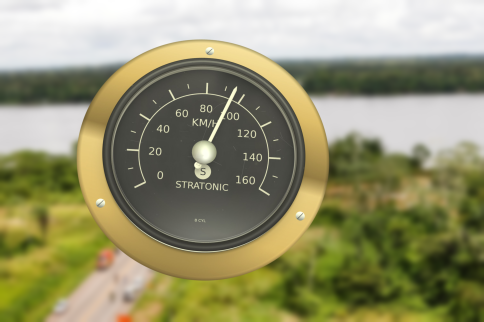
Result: {"value": 95, "unit": "km/h"}
